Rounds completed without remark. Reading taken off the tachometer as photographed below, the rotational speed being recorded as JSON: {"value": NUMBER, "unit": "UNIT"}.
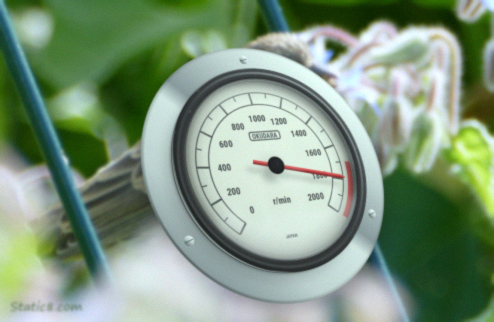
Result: {"value": 1800, "unit": "rpm"}
